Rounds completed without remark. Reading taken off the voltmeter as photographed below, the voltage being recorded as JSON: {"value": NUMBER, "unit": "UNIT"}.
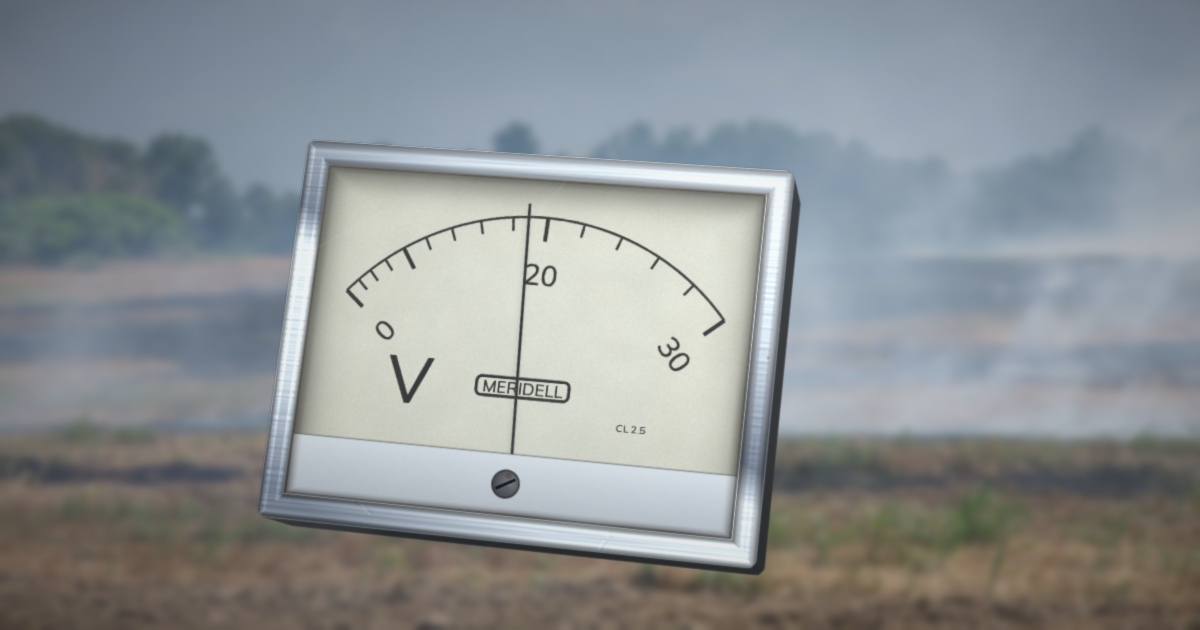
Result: {"value": 19, "unit": "V"}
